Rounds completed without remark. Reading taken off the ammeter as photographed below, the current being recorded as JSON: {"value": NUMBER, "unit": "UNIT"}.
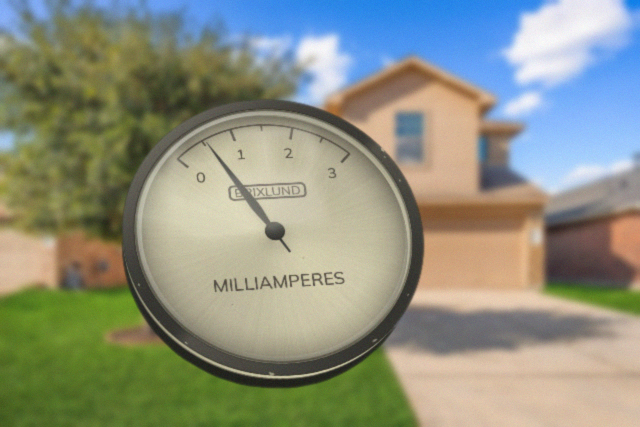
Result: {"value": 0.5, "unit": "mA"}
